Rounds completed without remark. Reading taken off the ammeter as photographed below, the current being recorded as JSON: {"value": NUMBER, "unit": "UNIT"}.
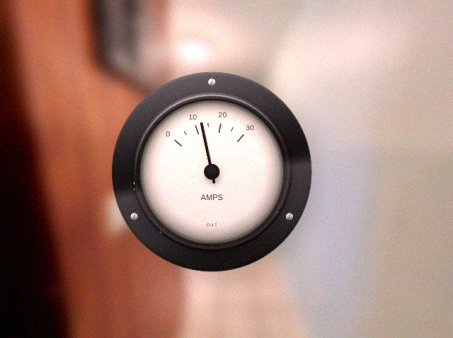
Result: {"value": 12.5, "unit": "A"}
